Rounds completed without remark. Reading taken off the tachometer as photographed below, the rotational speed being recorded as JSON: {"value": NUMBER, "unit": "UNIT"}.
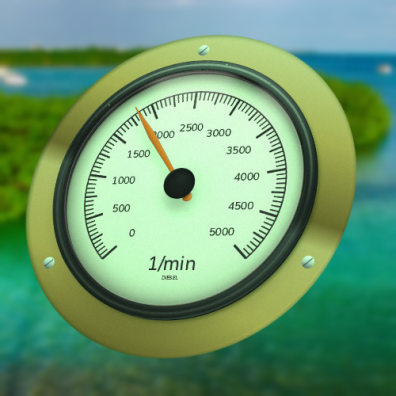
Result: {"value": 1850, "unit": "rpm"}
